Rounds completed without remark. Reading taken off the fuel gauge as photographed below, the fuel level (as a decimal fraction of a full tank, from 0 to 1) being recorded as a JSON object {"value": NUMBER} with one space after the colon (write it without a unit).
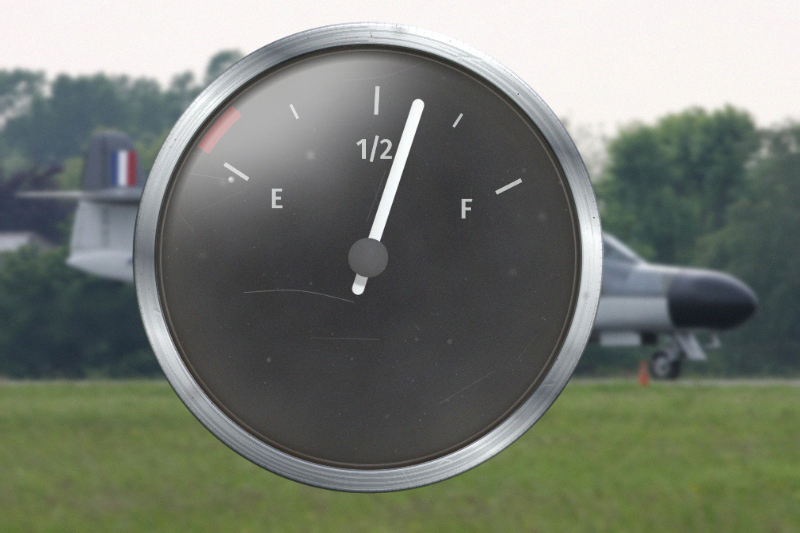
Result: {"value": 0.625}
